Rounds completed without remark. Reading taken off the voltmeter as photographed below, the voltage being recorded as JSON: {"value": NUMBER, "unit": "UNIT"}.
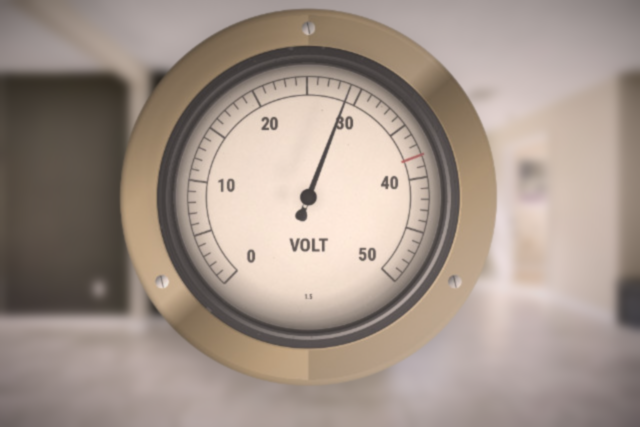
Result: {"value": 29, "unit": "V"}
